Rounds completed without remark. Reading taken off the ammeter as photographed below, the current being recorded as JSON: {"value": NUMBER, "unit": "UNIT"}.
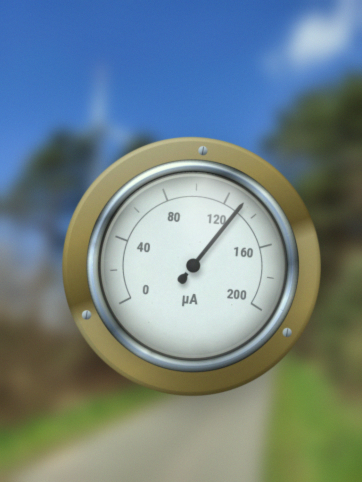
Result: {"value": 130, "unit": "µA"}
